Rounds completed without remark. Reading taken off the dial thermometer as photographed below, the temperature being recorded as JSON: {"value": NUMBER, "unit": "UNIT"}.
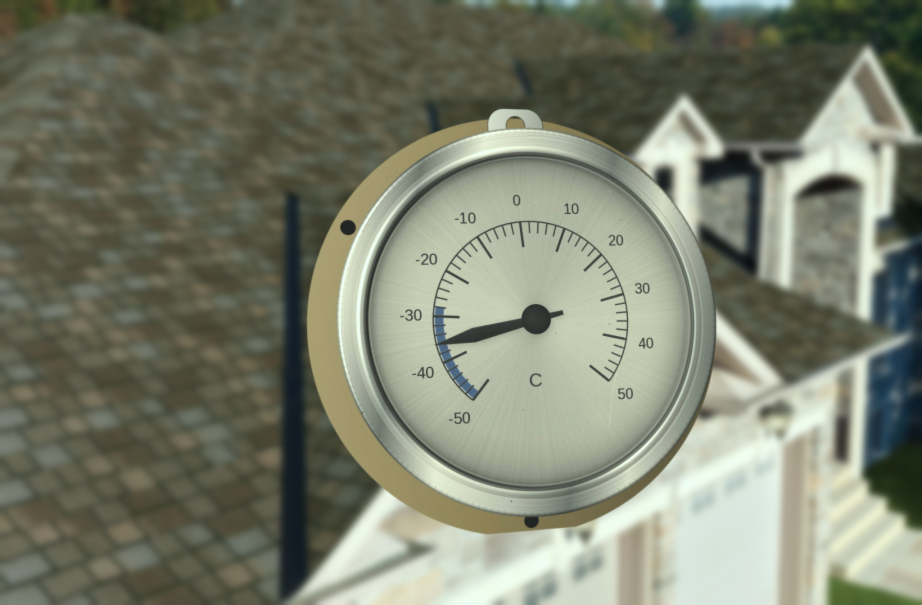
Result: {"value": -36, "unit": "°C"}
